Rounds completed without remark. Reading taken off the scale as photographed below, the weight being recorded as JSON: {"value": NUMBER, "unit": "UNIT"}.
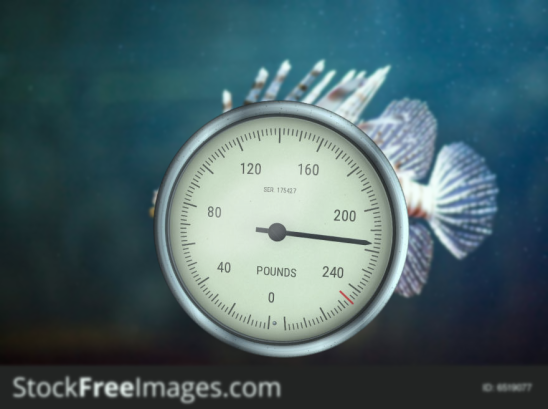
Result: {"value": 216, "unit": "lb"}
